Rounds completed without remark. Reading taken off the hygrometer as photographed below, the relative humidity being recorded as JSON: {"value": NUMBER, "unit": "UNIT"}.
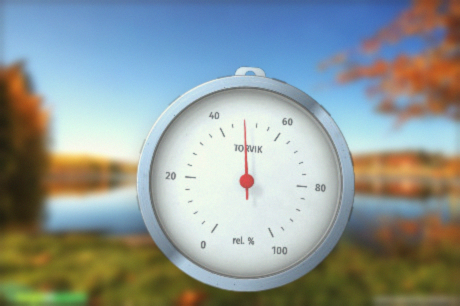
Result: {"value": 48, "unit": "%"}
